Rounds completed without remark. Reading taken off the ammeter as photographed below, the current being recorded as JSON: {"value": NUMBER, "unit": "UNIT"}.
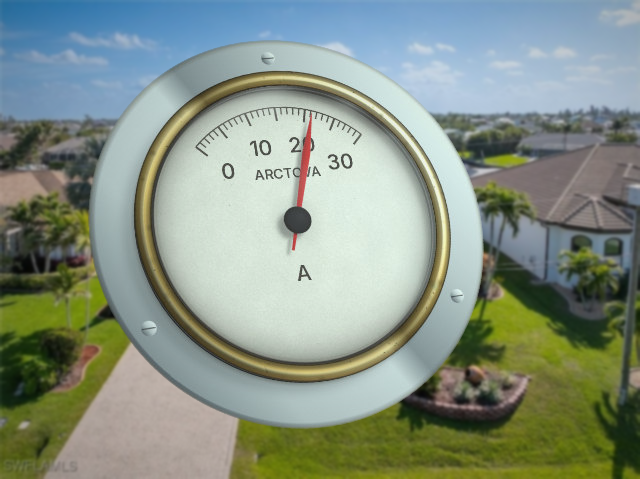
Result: {"value": 21, "unit": "A"}
